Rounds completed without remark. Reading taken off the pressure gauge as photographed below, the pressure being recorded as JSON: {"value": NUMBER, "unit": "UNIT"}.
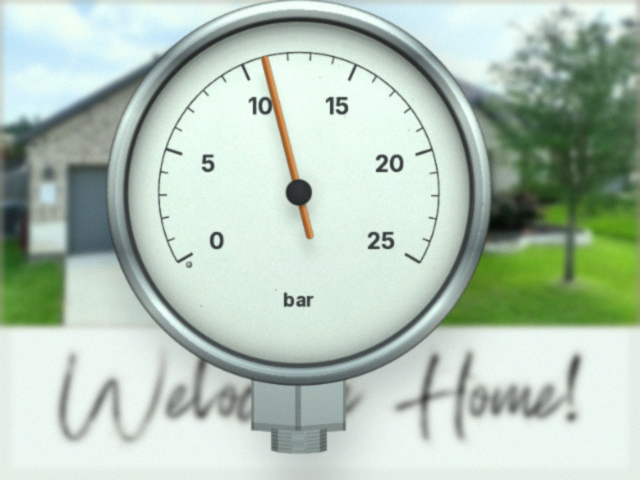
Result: {"value": 11, "unit": "bar"}
